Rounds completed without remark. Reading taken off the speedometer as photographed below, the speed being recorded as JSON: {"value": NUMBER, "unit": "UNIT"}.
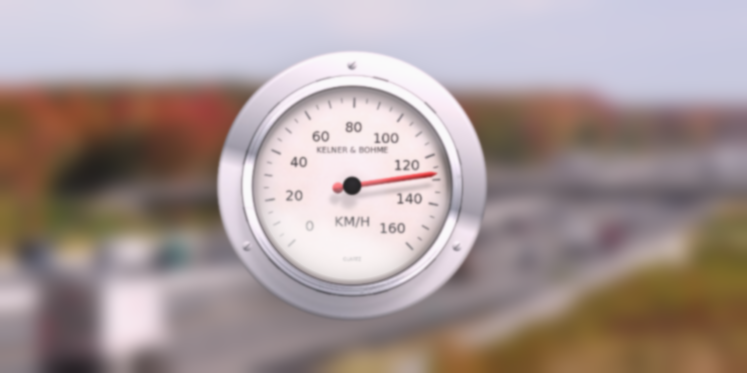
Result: {"value": 127.5, "unit": "km/h"}
